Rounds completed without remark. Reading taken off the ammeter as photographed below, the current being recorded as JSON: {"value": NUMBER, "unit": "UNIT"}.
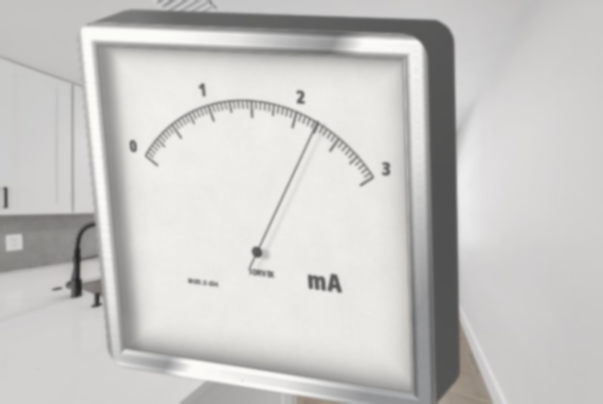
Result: {"value": 2.25, "unit": "mA"}
